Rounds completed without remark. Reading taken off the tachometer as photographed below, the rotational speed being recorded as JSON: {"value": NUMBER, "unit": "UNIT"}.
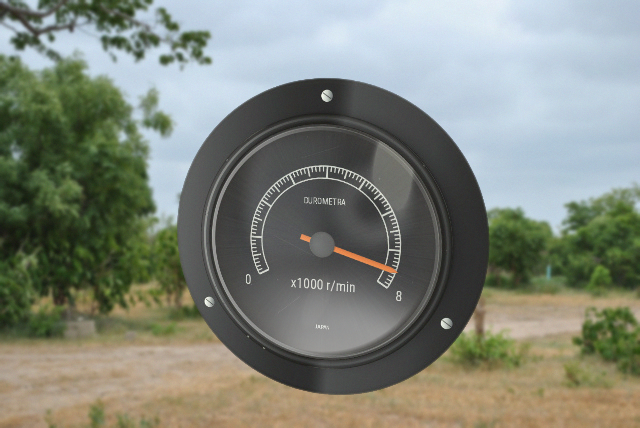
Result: {"value": 7500, "unit": "rpm"}
